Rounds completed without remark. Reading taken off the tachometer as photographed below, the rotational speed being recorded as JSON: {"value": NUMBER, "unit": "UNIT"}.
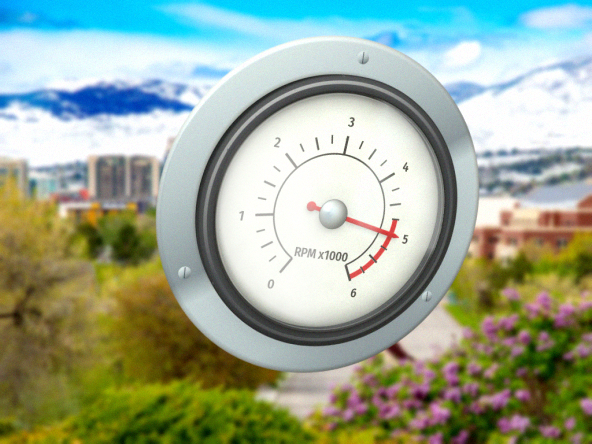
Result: {"value": 5000, "unit": "rpm"}
